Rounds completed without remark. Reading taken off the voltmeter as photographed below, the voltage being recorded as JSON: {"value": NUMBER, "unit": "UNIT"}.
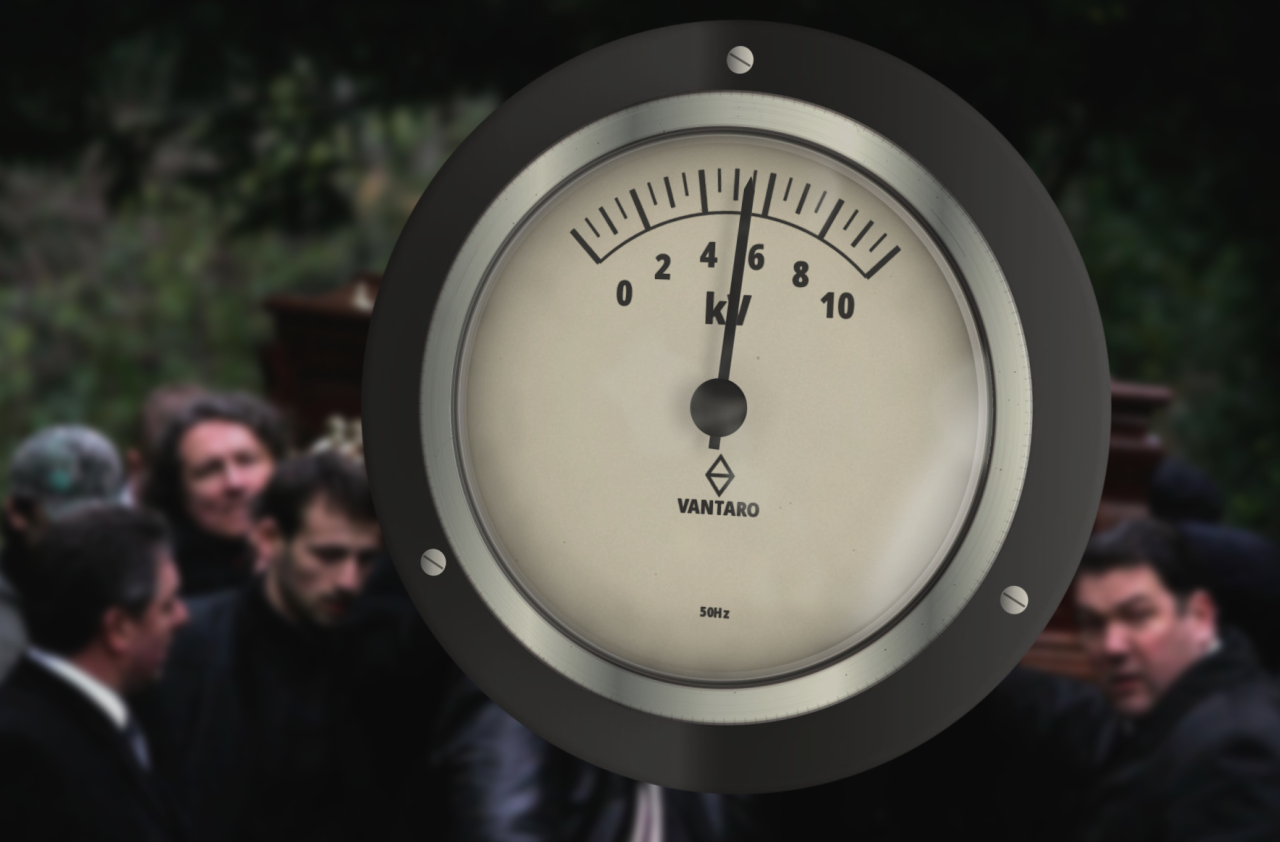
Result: {"value": 5.5, "unit": "kV"}
